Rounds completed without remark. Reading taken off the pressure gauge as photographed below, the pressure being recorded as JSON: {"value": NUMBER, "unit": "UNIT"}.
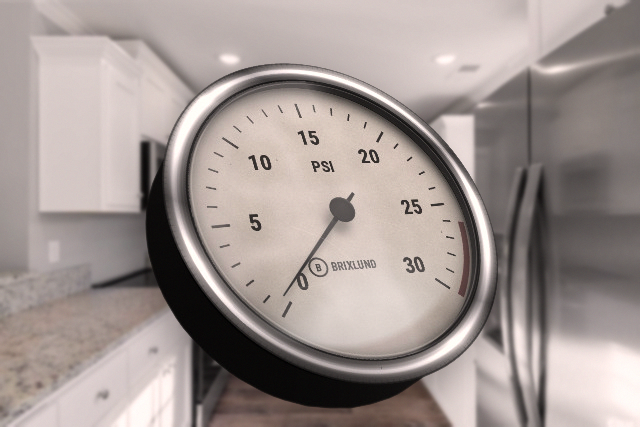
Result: {"value": 0.5, "unit": "psi"}
